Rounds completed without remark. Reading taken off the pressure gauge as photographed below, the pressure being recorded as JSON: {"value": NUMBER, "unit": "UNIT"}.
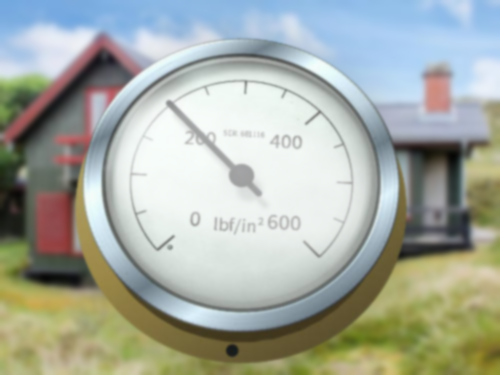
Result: {"value": 200, "unit": "psi"}
